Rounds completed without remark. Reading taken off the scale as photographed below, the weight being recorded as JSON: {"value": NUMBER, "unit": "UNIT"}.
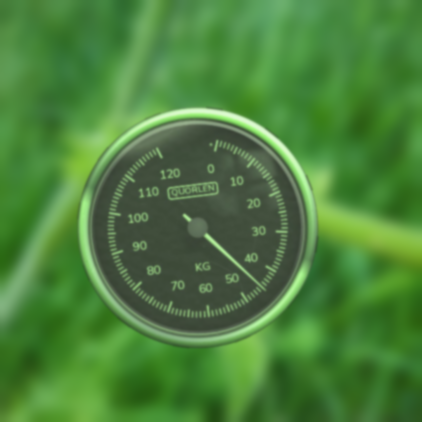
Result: {"value": 45, "unit": "kg"}
